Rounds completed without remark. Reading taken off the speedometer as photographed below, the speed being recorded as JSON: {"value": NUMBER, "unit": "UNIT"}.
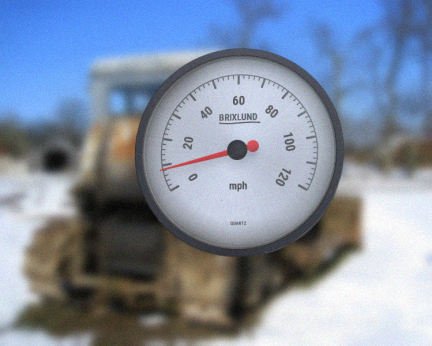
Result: {"value": 8, "unit": "mph"}
